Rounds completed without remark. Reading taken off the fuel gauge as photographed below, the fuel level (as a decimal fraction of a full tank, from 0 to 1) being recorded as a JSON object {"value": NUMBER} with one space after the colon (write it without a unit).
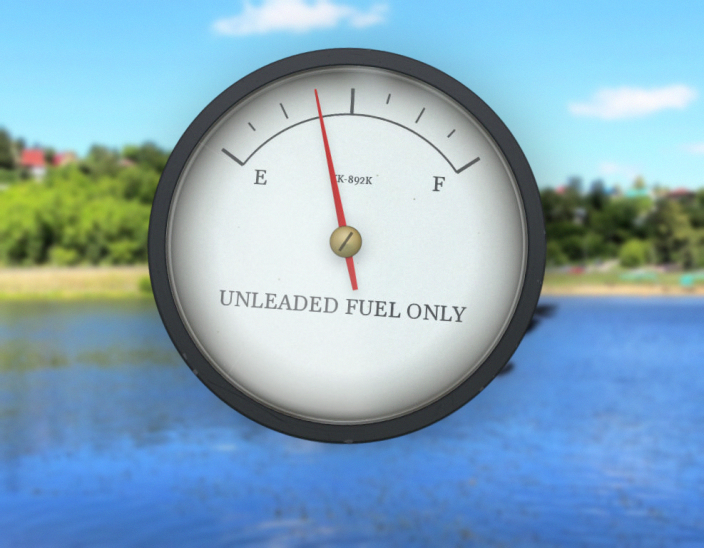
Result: {"value": 0.375}
